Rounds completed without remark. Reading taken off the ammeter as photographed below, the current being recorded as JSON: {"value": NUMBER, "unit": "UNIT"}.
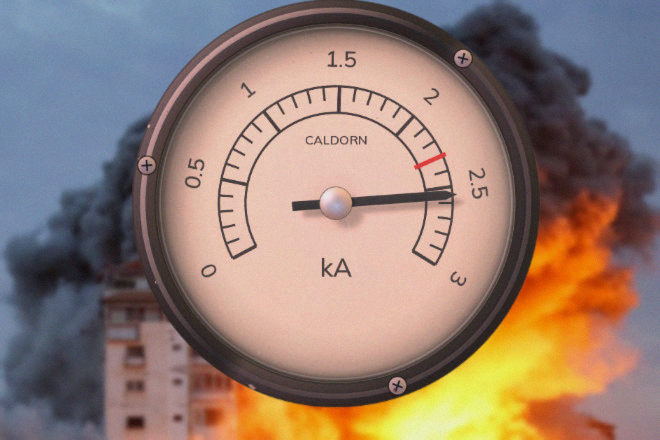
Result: {"value": 2.55, "unit": "kA"}
